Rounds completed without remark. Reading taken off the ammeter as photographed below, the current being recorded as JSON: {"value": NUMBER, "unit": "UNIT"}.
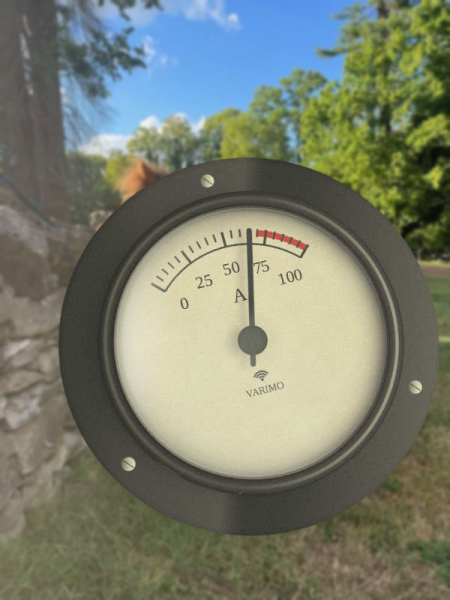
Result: {"value": 65, "unit": "A"}
